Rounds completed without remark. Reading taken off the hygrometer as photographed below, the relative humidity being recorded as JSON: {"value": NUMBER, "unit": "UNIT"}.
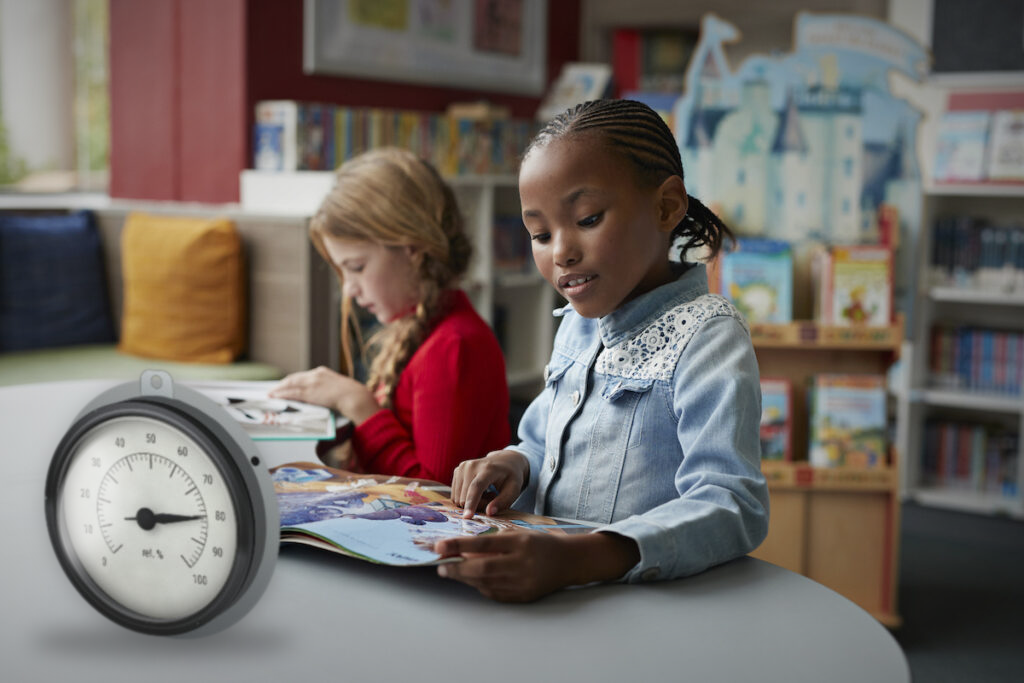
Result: {"value": 80, "unit": "%"}
